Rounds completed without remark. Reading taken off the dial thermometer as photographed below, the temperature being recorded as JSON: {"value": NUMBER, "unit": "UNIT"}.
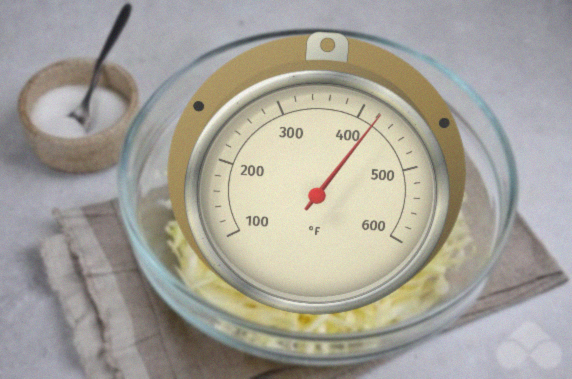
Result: {"value": 420, "unit": "°F"}
